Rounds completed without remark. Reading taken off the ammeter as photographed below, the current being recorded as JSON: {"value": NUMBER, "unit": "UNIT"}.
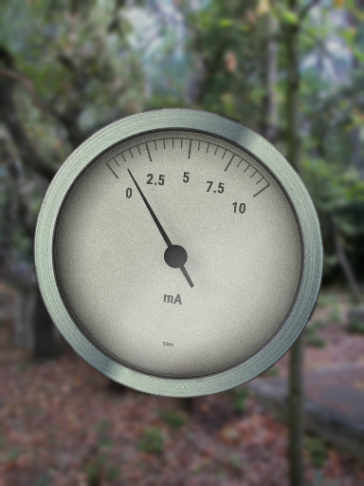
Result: {"value": 1, "unit": "mA"}
